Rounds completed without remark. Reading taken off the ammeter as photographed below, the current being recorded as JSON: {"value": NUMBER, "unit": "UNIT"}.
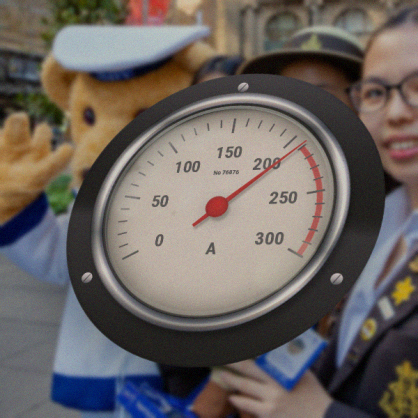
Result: {"value": 210, "unit": "A"}
